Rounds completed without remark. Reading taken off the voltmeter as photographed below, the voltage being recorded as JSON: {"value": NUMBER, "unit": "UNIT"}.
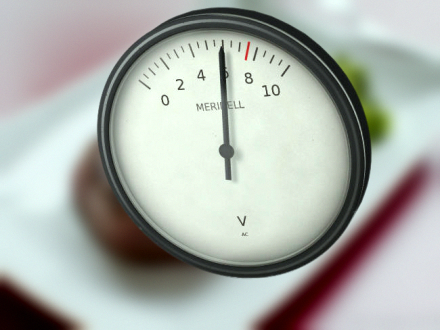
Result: {"value": 6, "unit": "V"}
